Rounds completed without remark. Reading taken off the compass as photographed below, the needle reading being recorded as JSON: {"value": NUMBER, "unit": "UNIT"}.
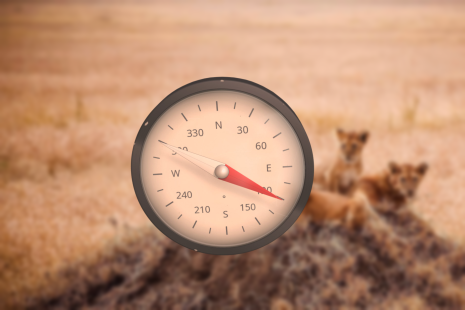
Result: {"value": 120, "unit": "°"}
